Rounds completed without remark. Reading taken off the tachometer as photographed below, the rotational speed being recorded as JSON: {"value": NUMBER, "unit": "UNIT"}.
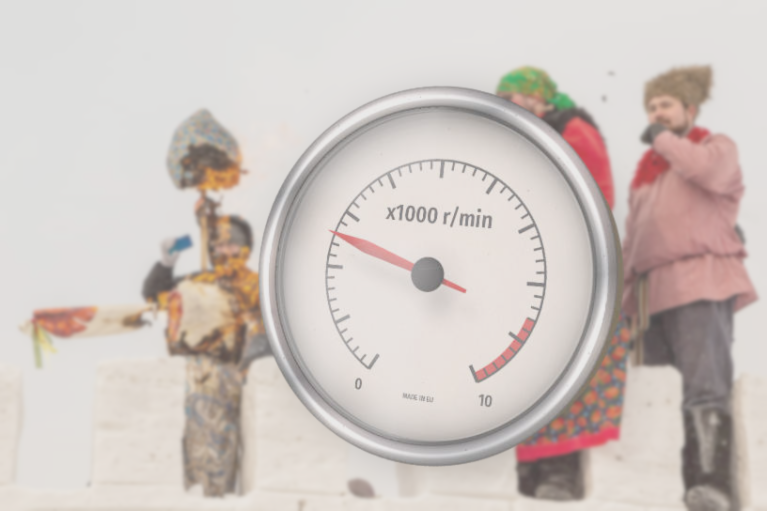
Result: {"value": 2600, "unit": "rpm"}
